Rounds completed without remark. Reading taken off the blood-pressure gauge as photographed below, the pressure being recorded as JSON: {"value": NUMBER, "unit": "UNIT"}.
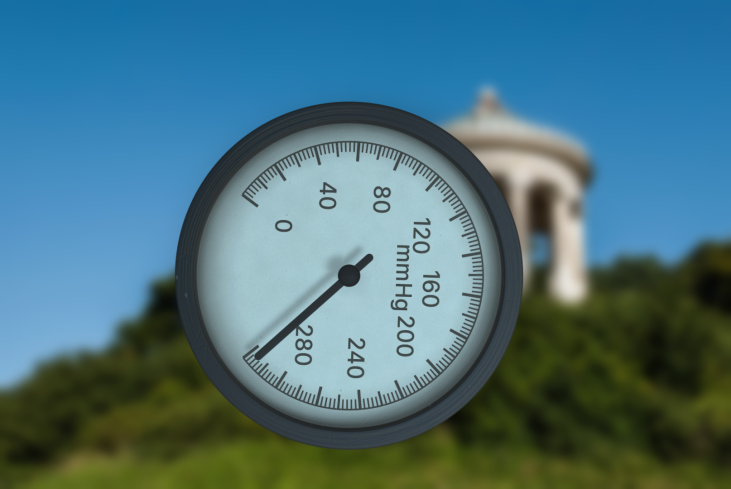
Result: {"value": 296, "unit": "mmHg"}
